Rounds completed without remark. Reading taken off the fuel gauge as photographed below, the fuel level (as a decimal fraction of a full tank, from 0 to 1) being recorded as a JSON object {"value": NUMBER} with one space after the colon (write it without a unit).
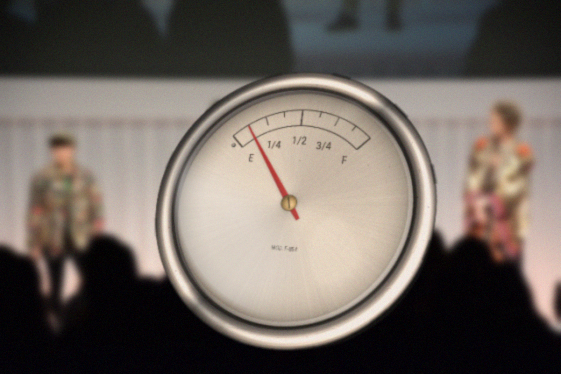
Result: {"value": 0.125}
